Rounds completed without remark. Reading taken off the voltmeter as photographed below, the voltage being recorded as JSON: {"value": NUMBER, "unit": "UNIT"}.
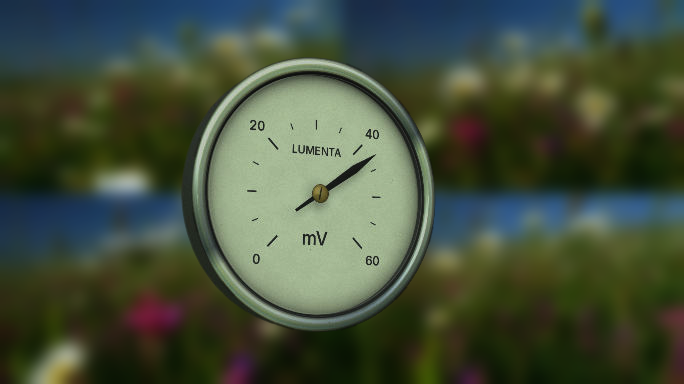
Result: {"value": 42.5, "unit": "mV"}
